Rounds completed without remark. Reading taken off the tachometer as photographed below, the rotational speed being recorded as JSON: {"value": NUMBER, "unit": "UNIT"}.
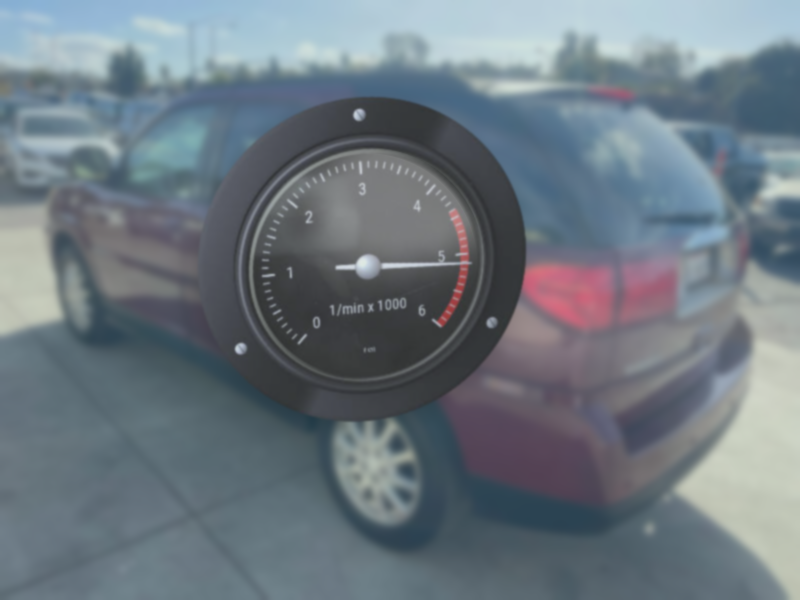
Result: {"value": 5100, "unit": "rpm"}
